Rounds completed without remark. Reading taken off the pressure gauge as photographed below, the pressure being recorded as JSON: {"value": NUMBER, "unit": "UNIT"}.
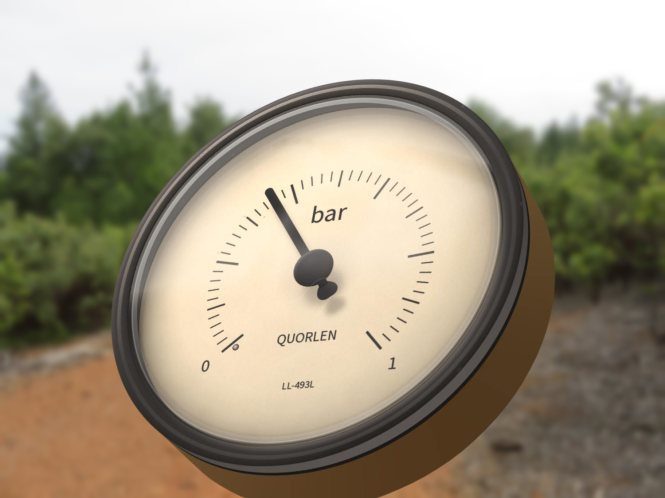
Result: {"value": 0.36, "unit": "bar"}
